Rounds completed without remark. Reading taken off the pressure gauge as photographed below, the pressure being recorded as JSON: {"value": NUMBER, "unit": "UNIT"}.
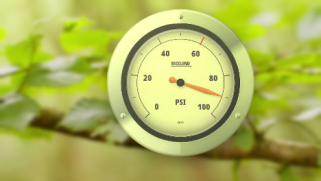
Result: {"value": 90, "unit": "psi"}
